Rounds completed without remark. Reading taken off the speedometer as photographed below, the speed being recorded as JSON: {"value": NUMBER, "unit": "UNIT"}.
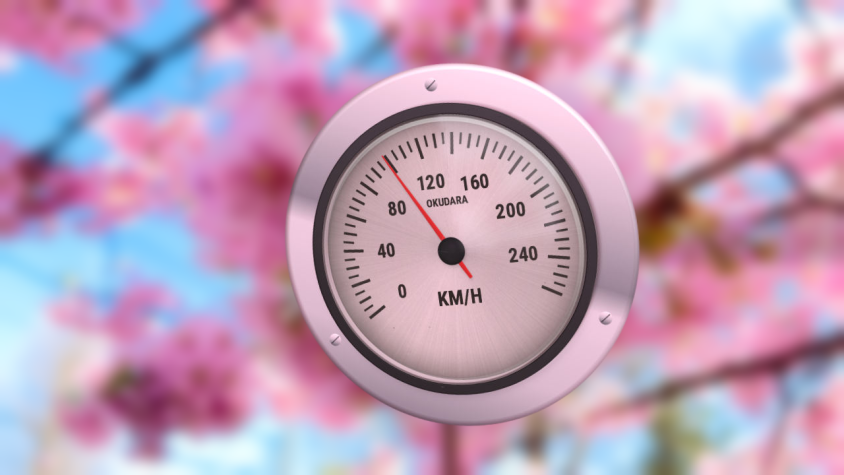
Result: {"value": 100, "unit": "km/h"}
